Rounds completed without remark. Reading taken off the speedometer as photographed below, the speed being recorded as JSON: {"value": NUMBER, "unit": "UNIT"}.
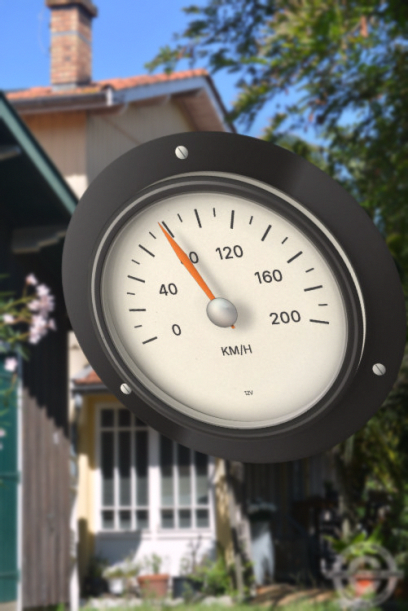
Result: {"value": 80, "unit": "km/h"}
